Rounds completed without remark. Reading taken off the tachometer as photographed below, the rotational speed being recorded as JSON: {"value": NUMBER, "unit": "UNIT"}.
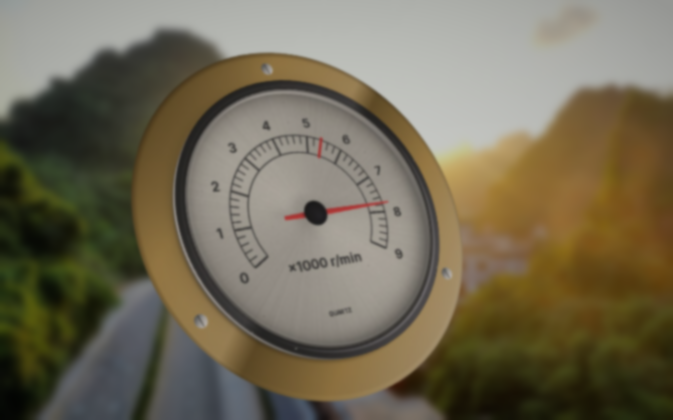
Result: {"value": 7800, "unit": "rpm"}
